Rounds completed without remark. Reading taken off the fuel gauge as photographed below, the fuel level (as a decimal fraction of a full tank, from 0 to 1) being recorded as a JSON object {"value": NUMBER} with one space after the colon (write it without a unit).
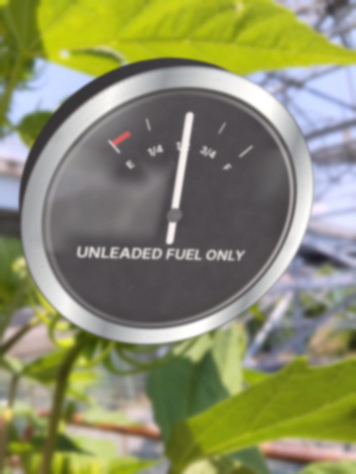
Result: {"value": 0.5}
